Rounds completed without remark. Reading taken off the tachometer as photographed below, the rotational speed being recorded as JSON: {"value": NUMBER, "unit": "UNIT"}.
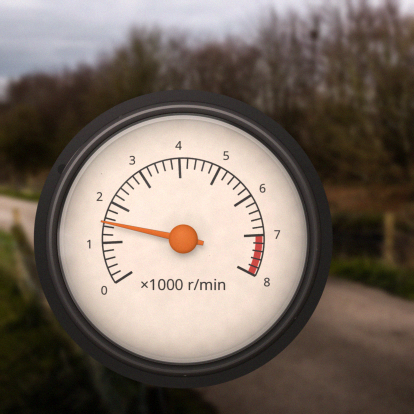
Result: {"value": 1500, "unit": "rpm"}
